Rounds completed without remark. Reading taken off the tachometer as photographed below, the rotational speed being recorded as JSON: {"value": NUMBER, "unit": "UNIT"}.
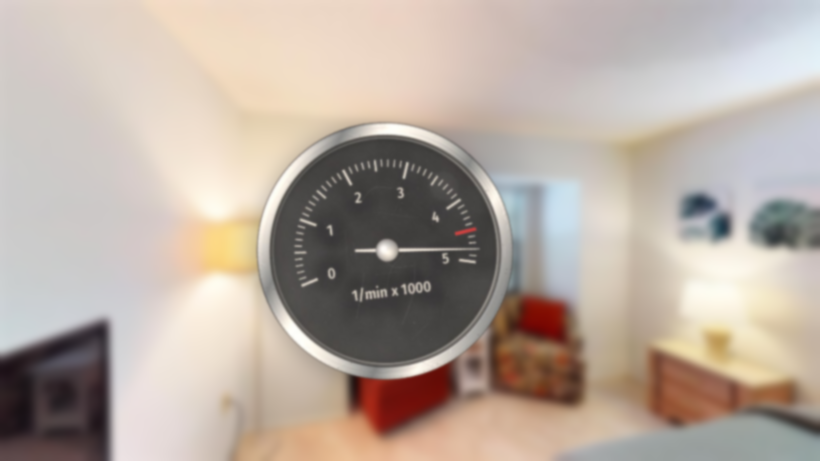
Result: {"value": 4800, "unit": "rpm"}
